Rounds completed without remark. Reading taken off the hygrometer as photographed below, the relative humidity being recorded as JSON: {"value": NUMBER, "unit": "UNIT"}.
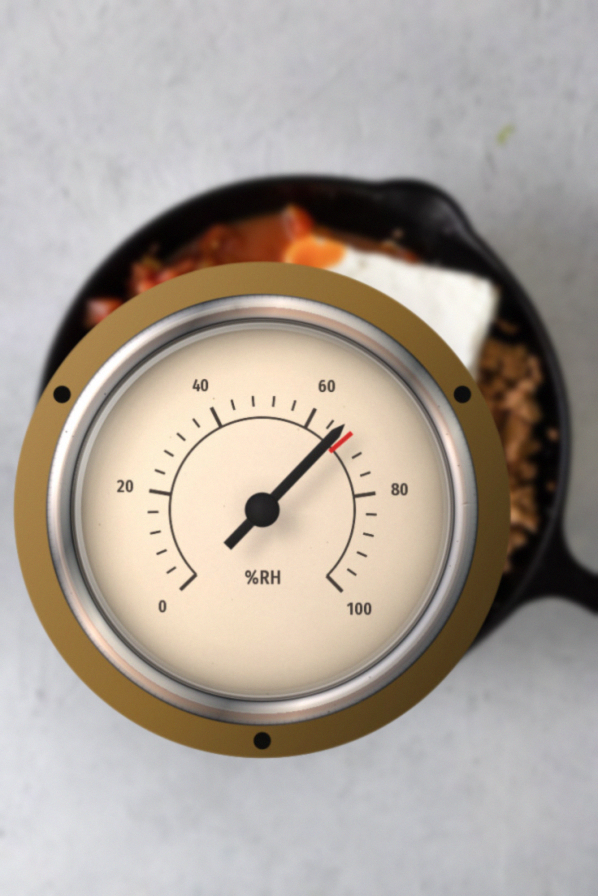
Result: {"value": 66, "unit": "%"}
